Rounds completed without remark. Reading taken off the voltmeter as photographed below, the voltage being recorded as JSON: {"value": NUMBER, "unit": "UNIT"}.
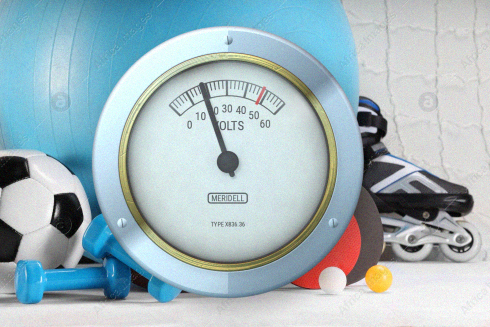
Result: {"value": 18, "unit": "V"}
